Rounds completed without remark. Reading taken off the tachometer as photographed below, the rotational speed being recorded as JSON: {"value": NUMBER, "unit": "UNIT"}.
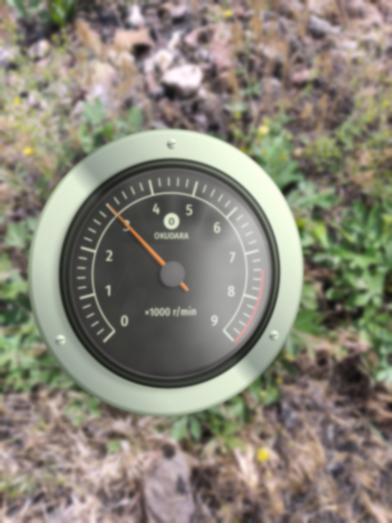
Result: {"value": 3000, "unit": "rpm"}
